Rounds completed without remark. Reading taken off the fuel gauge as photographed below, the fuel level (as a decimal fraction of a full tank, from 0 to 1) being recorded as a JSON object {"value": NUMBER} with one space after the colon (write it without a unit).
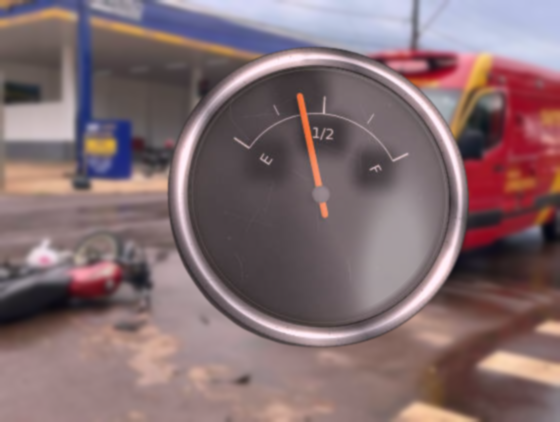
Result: {"value": 0.375}
